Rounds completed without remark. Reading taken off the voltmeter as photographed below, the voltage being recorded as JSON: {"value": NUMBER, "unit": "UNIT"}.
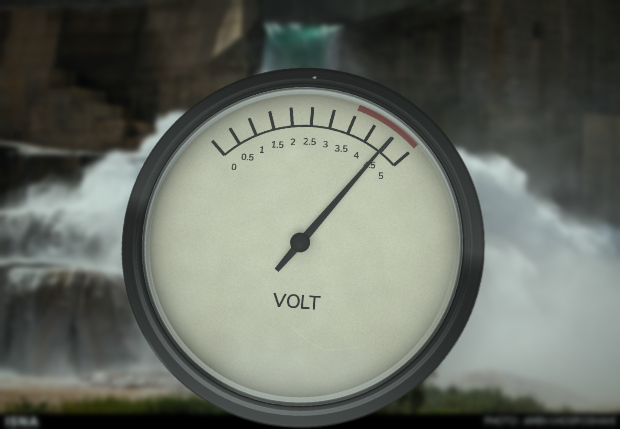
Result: {"value": 4.5, "unit": "V"}
